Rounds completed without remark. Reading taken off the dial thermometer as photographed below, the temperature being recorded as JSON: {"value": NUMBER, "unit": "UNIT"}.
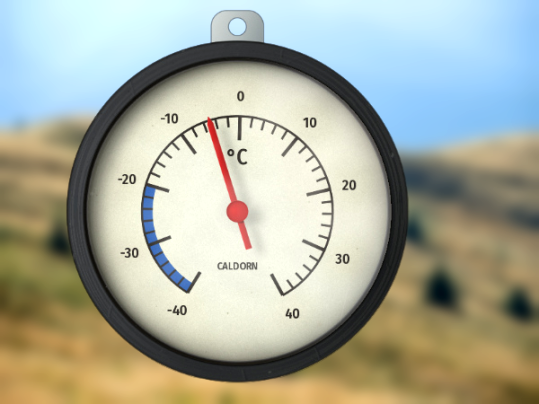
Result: {"value": -5, "unit": "°C"}
